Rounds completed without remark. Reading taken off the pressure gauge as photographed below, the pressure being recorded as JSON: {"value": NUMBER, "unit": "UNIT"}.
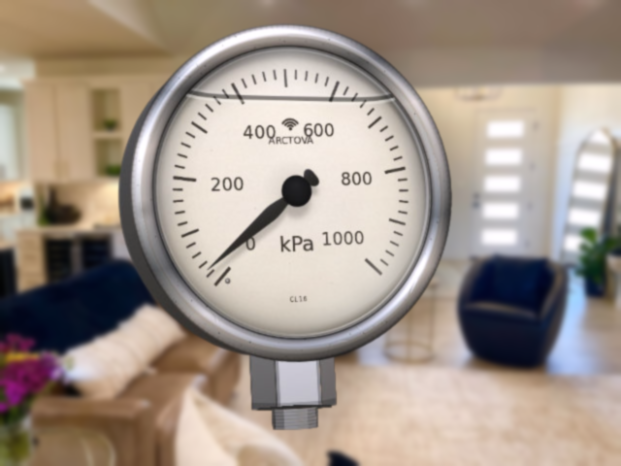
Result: {"value": 30, "unit": "kPa"}
